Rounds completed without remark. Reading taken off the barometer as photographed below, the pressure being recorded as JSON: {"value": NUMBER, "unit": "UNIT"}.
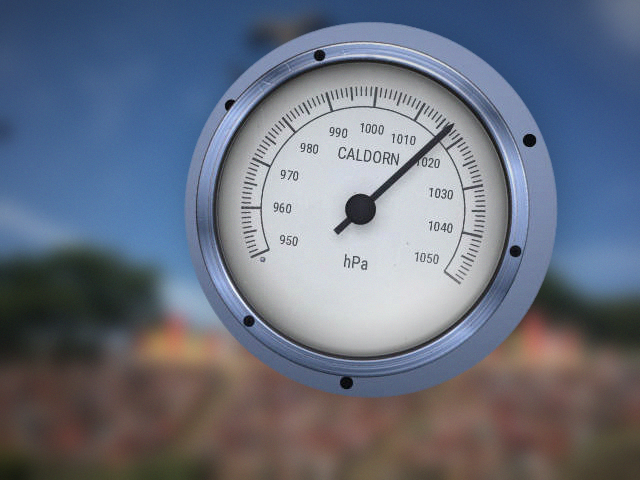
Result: {"value": 1017, "unit": "hPa"}
